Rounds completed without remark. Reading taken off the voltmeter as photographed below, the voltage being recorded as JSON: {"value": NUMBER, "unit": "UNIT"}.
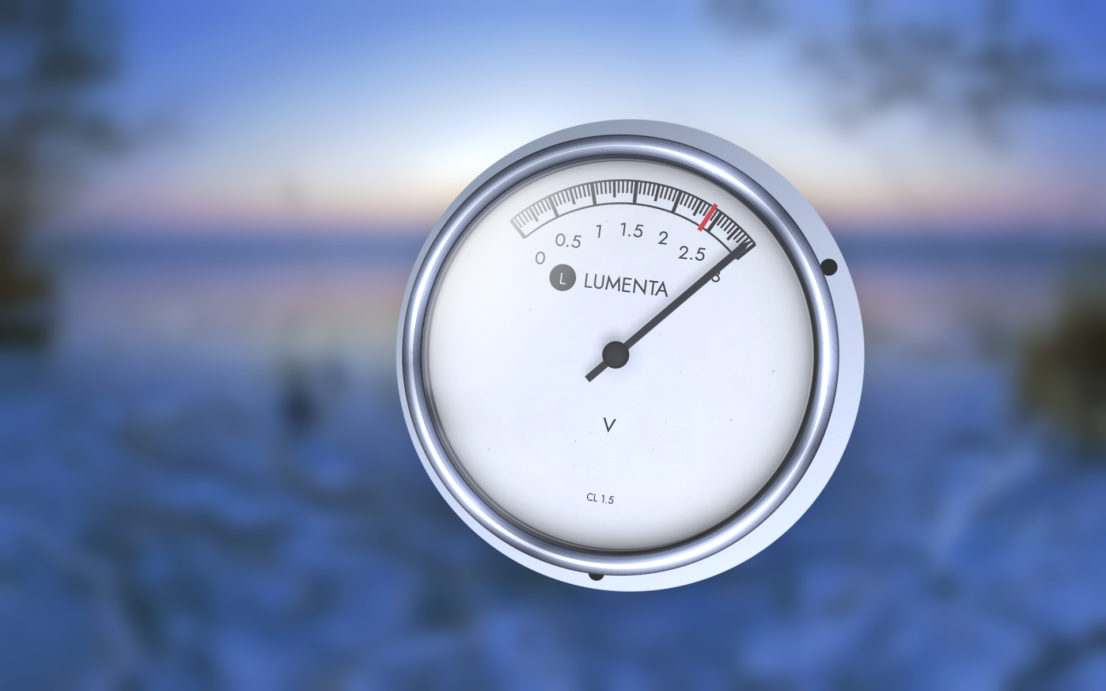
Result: {"value": 2.95, "unit": "V"}
